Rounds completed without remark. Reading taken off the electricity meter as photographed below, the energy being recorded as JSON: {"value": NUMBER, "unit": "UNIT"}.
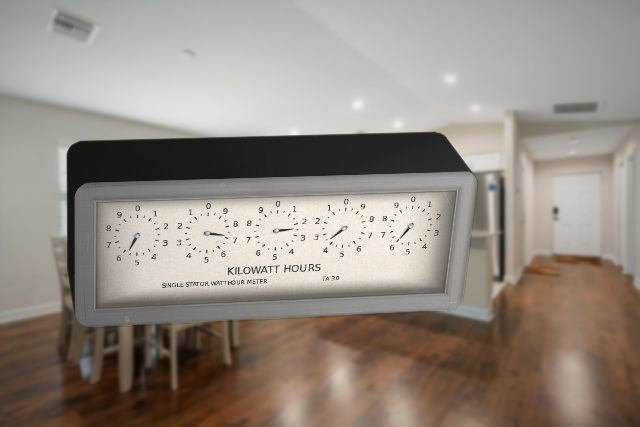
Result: {"value": 57236, "unit": "kWh"}
